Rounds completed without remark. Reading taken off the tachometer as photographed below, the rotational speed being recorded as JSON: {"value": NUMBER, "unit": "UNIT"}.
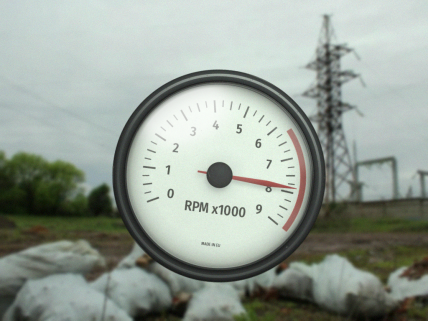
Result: {"value": 7875, "unit": "rpm"}
